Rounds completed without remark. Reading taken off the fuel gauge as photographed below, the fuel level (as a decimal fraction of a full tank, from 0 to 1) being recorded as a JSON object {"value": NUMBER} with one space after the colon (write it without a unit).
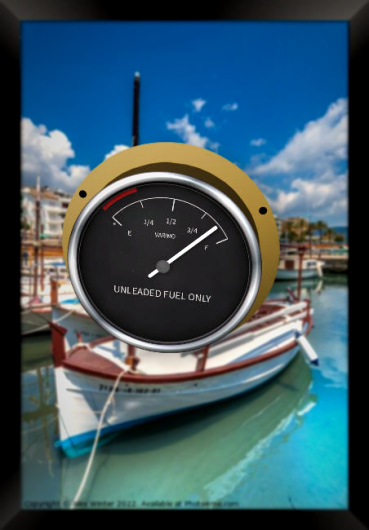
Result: {"value": 0.875}
